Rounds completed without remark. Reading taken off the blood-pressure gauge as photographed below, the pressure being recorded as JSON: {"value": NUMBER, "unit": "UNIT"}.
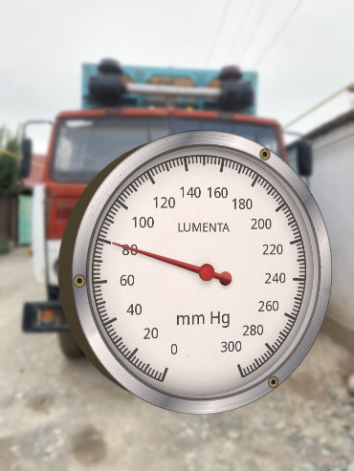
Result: {"value": 80, "unit": "mmHg"}
